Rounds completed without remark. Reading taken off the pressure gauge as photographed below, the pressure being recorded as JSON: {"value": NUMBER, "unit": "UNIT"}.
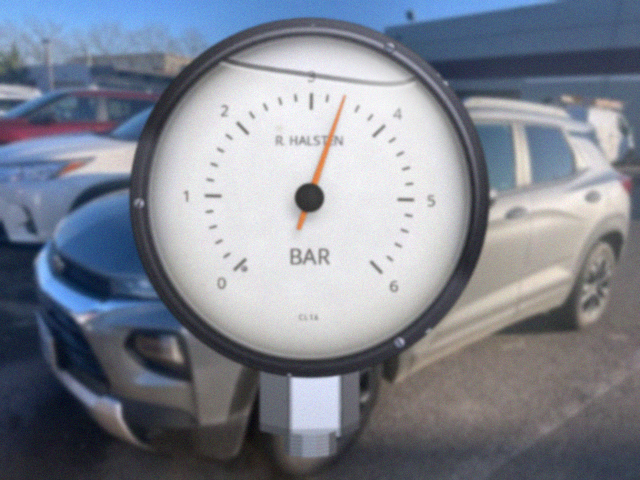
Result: {"value": 3.4, "unit": "bar"}
